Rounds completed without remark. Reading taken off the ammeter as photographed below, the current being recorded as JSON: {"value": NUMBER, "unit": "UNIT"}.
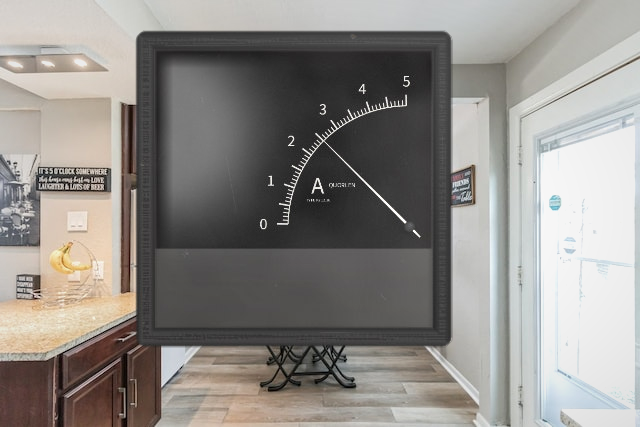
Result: {"value": 2.5, "unit": "A"}
